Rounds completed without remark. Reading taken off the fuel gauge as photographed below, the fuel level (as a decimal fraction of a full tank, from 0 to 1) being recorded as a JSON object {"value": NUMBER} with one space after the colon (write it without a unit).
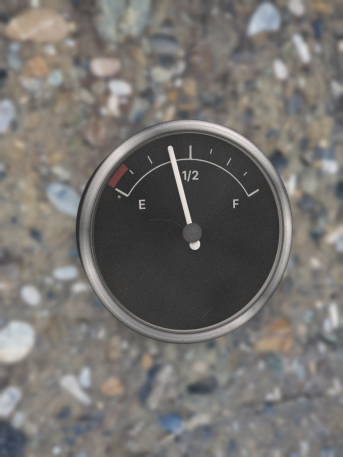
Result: {"value": 0.375}
